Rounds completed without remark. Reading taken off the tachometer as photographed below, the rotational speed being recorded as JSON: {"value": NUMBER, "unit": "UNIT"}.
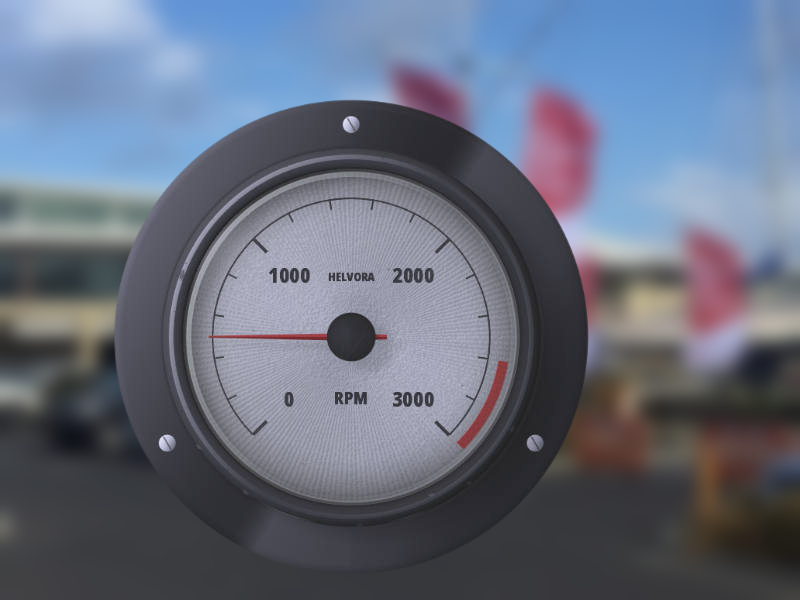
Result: {"value": 500, "unit": "rpm"}
